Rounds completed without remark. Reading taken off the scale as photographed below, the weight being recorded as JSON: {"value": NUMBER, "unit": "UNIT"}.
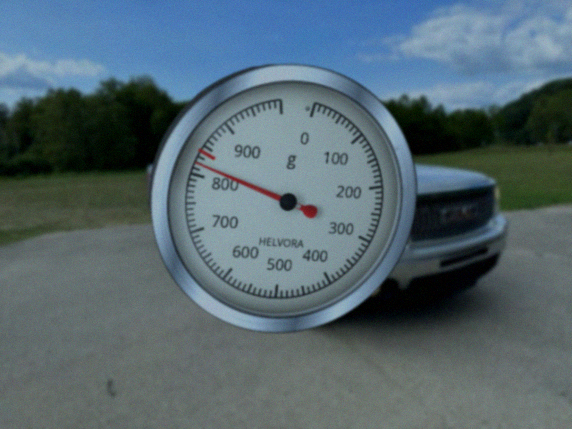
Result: {"value": 820, "unit": "g"}
